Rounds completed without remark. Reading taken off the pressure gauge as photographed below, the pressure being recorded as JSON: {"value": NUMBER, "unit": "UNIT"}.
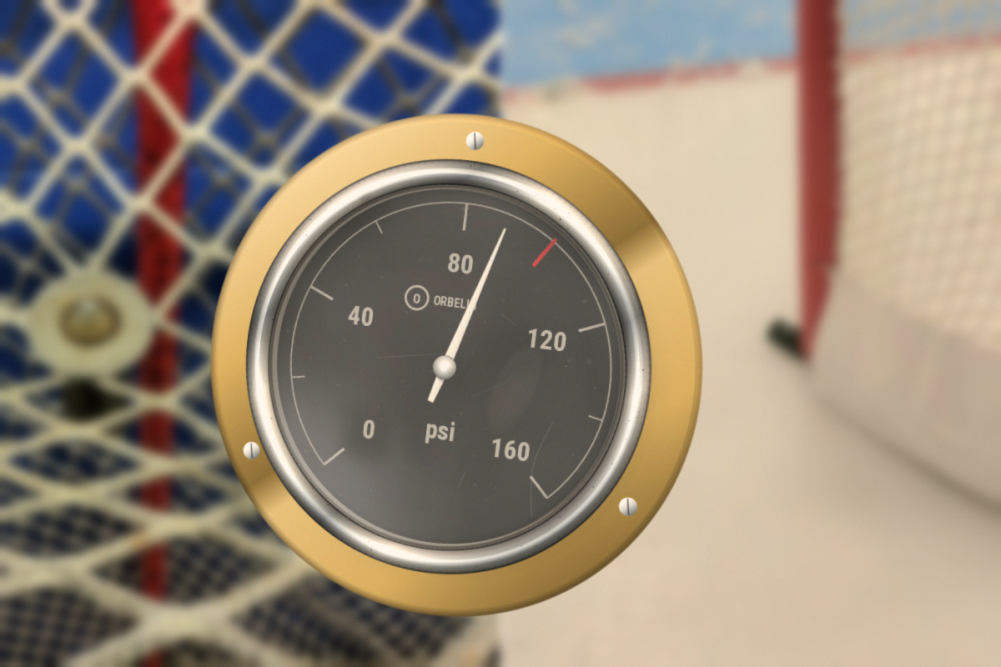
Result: {"value": 90, "unit": "psi"}
